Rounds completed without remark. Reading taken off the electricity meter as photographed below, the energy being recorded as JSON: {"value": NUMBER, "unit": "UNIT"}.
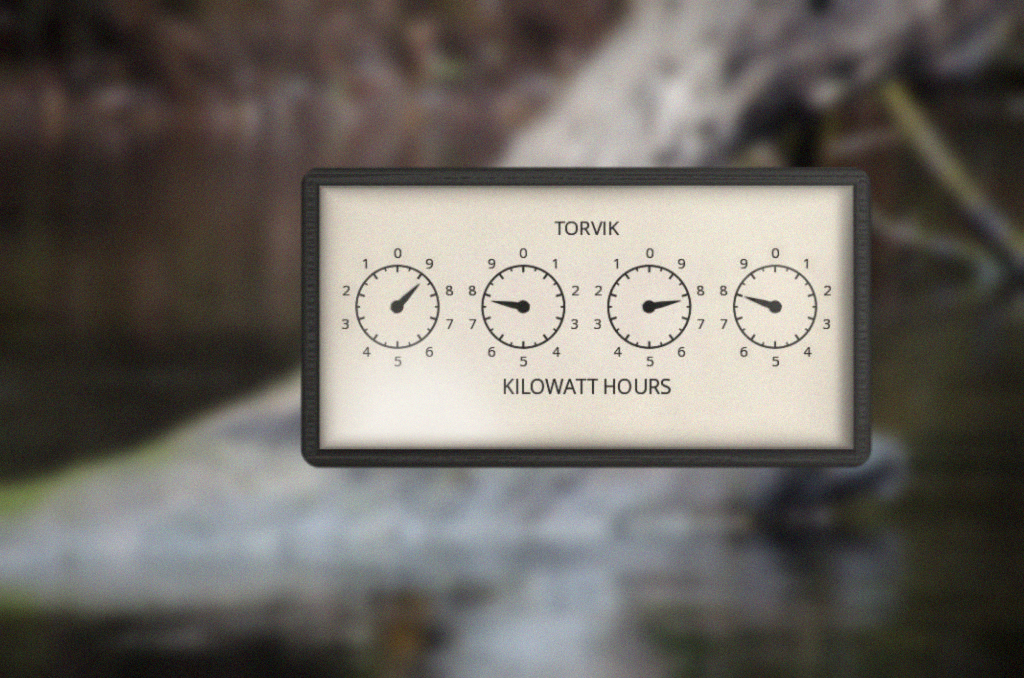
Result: {"value": 8778, "unit": "kWh"}
